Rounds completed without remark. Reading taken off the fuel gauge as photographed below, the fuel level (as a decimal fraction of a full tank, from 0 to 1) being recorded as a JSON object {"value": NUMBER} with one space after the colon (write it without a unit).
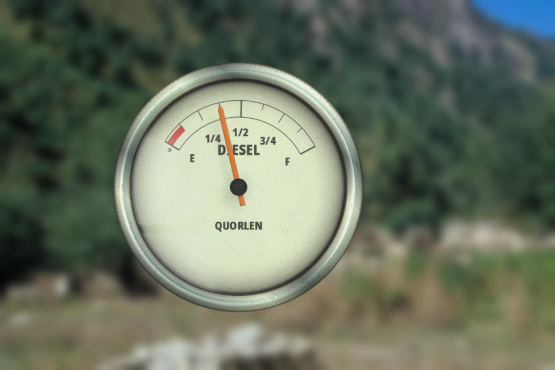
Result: {"value": 0.375}
